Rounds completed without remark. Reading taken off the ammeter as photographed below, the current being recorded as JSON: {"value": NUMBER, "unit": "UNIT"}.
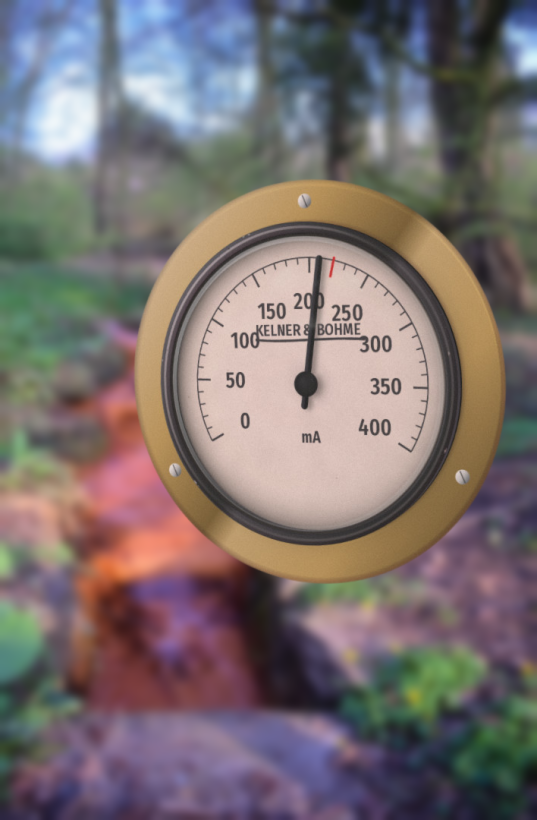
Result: {"value": 210, "unit": "mA"}
